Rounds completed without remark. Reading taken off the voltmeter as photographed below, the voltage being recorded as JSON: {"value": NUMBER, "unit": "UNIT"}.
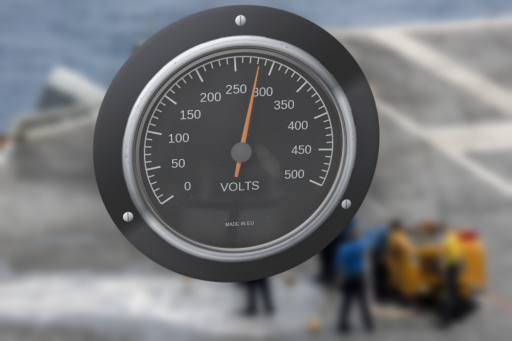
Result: {"value": 280, "unit": "V"}
